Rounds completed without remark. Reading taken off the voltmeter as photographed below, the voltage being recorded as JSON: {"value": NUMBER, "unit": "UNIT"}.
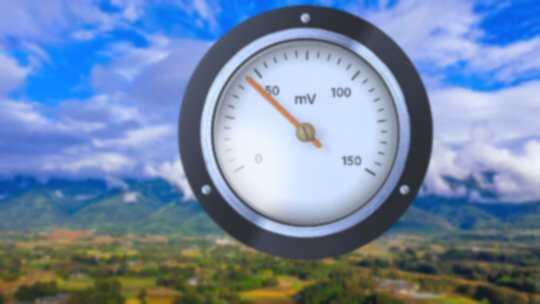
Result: {"value": 45, "unit": "mV"}
